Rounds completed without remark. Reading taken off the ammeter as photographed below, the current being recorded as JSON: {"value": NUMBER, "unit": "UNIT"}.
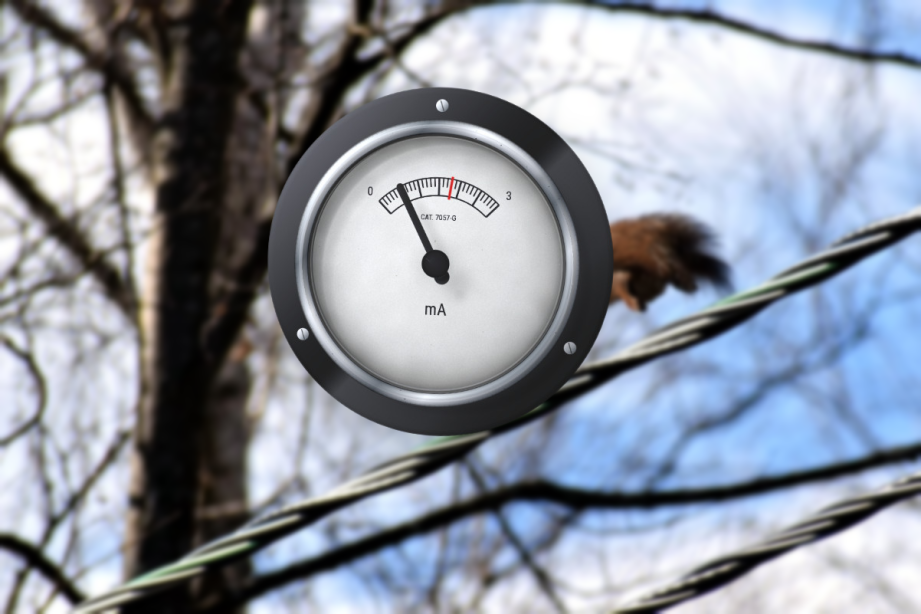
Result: {"value": 0.6, "unit": "mA"}
